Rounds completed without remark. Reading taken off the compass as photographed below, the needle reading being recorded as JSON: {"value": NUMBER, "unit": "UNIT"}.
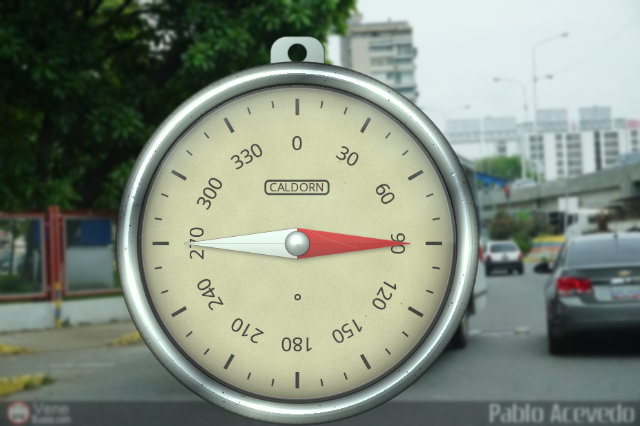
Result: {"value": 90, "unit": "°"}
